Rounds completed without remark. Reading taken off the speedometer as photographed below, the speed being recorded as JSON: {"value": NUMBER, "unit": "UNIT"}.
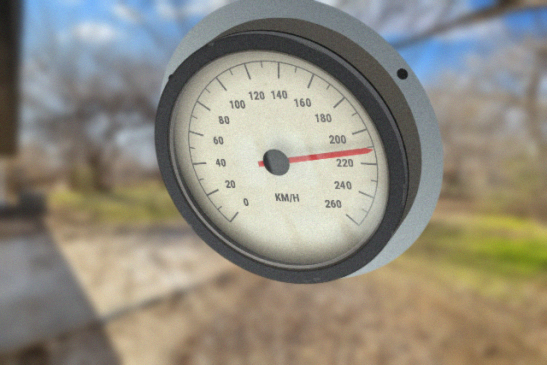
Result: {"value": 210, "unit": "km/h"}
